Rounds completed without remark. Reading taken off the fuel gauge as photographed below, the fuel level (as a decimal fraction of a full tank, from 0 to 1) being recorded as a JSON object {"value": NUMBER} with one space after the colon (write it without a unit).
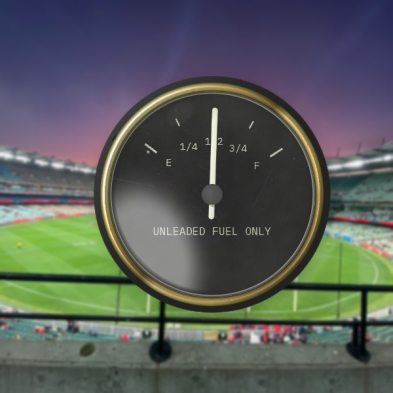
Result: {"value": 0.5}
